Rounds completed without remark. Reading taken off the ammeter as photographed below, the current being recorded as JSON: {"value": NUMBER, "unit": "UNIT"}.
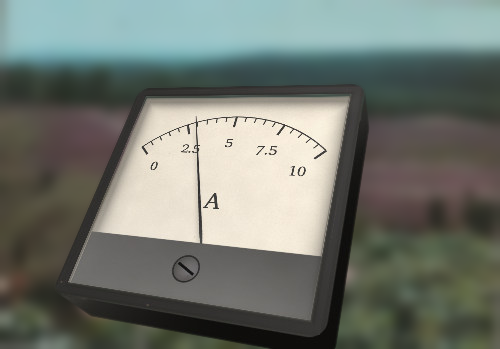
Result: {"value": 3, "unit": "A"}
